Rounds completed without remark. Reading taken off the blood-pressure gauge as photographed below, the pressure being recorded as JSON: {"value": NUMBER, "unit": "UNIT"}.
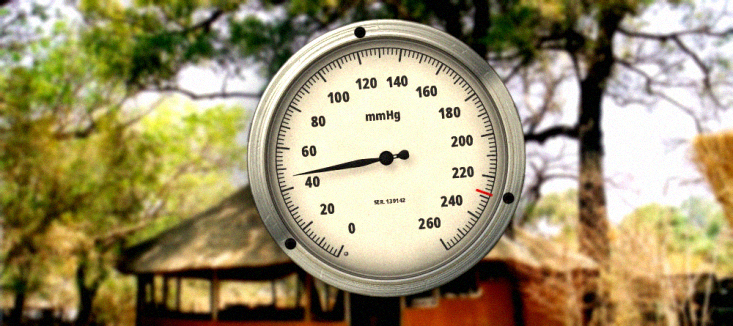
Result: {"value": 46, "unit": "mmHg"}
